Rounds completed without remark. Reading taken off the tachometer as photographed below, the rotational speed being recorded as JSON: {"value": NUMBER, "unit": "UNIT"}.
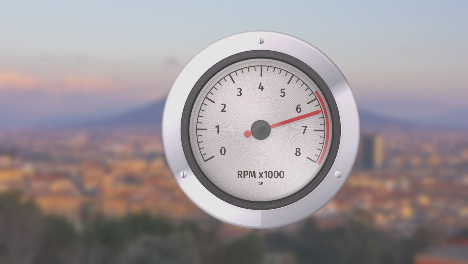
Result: {"value": 6400, "unit": "rpm"}
